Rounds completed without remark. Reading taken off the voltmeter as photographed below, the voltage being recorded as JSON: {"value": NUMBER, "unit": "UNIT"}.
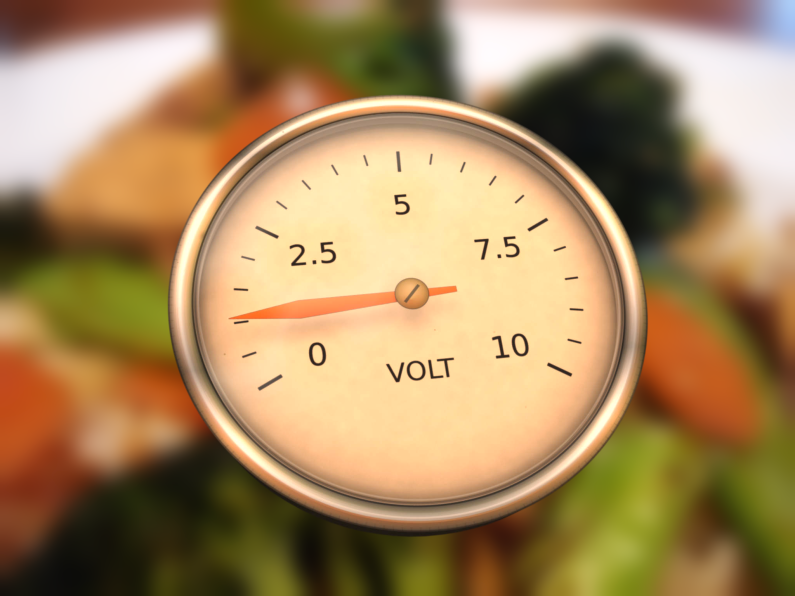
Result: {"value": 1, "unit": "V"}
